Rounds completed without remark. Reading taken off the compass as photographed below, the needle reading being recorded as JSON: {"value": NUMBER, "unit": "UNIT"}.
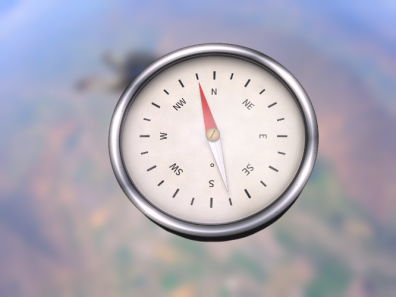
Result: {"value": 345, "unit": "°"}
